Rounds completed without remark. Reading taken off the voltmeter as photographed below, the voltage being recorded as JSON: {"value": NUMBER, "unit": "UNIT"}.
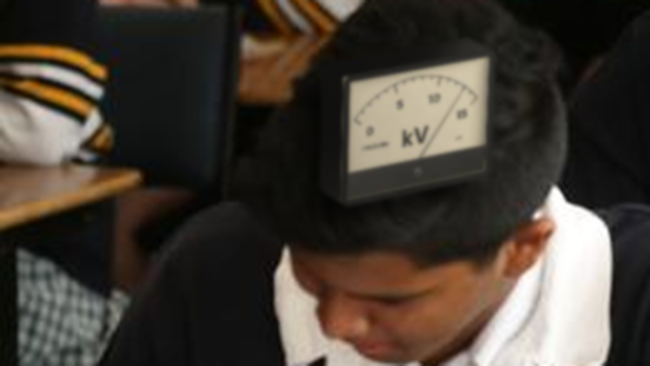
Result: {"value": 13, "unit": "kV"}
